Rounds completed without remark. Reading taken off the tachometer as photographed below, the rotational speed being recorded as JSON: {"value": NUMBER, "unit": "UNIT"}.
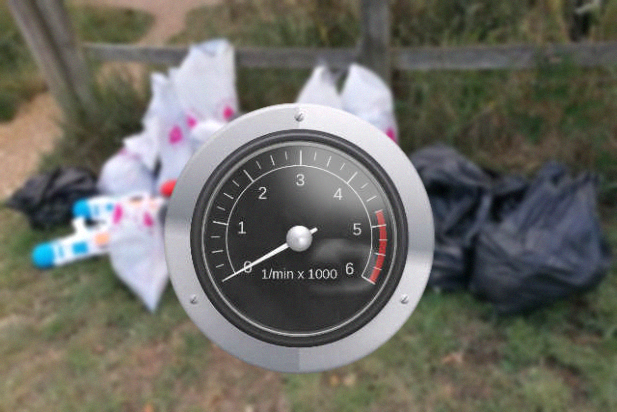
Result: {"value": 0, "unit": "rpm"}
